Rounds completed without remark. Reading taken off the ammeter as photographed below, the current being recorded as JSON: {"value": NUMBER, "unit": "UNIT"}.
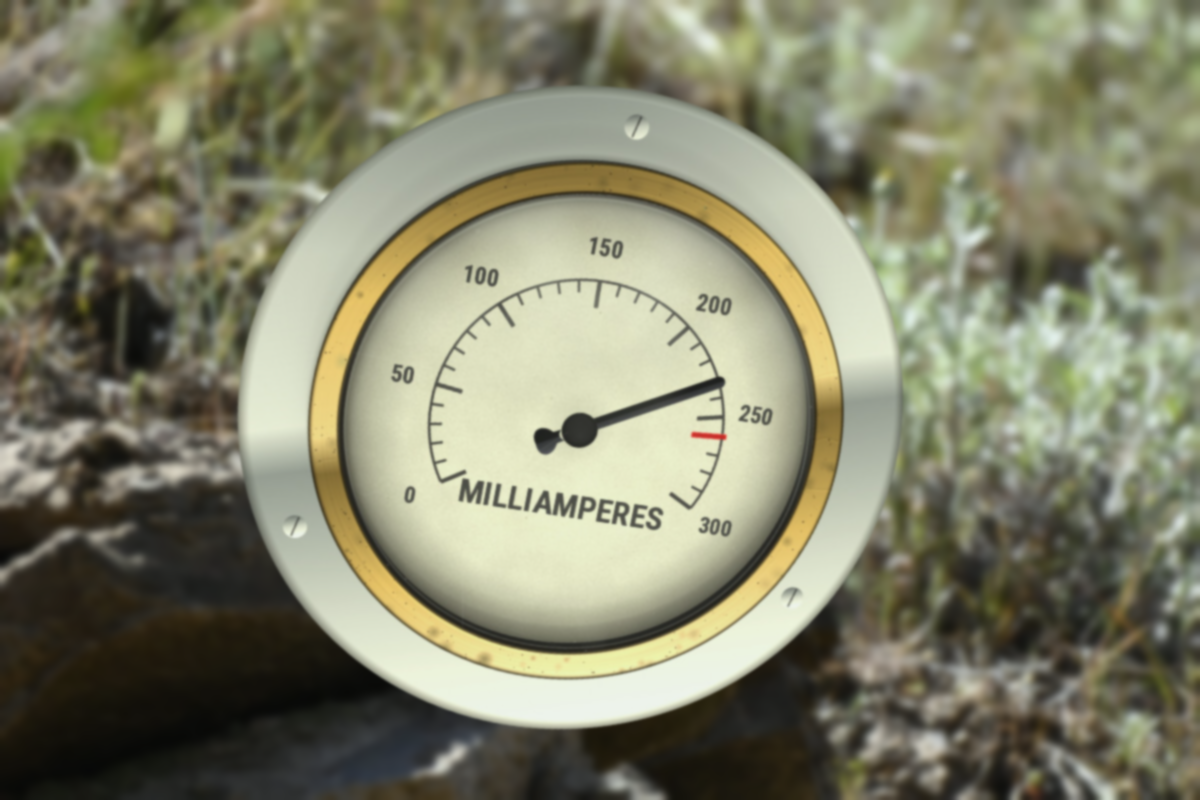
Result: {"value": 230, "unit": "mA"}
